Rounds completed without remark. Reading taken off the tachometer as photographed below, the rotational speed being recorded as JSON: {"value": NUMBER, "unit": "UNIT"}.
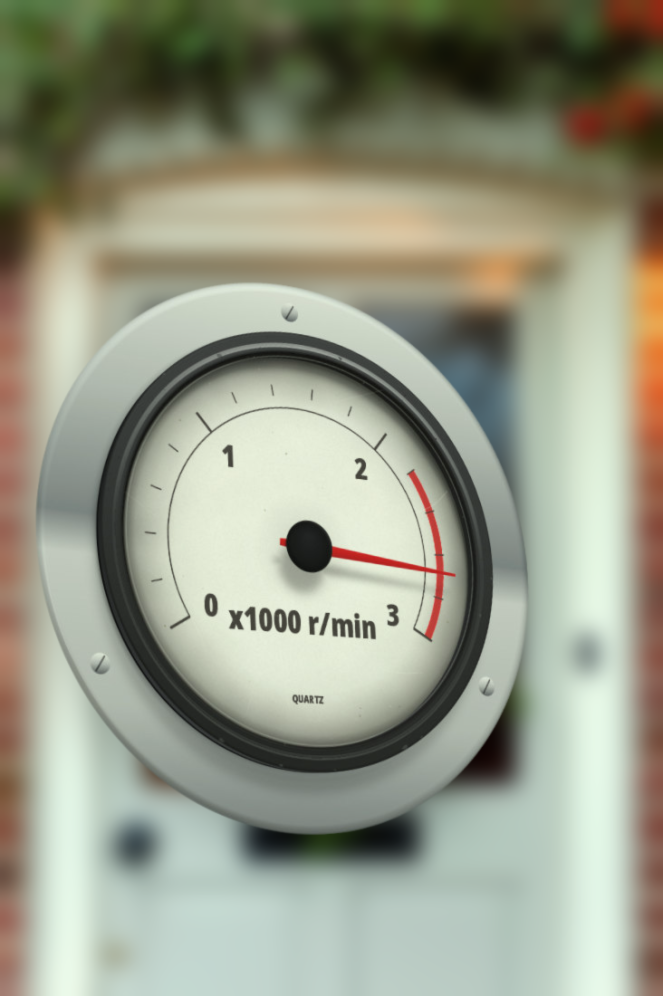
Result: {"value": 2700, "unit": "rpm"}
